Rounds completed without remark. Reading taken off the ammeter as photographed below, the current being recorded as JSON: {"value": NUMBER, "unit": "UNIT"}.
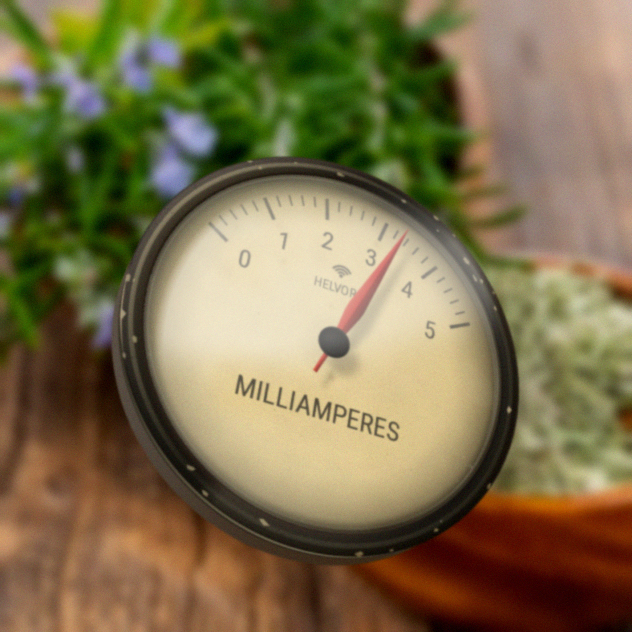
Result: {"value": 3.3, "unit": "mA"}
